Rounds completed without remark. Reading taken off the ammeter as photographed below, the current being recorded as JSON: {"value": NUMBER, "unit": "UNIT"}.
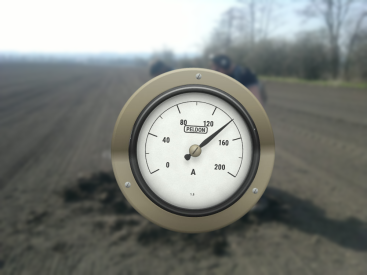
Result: {"value": 140, "unit": "A"}
